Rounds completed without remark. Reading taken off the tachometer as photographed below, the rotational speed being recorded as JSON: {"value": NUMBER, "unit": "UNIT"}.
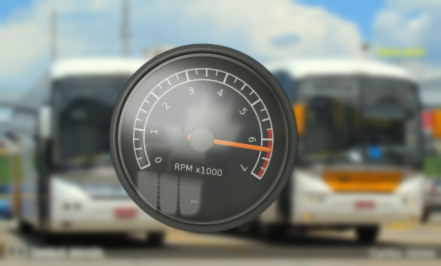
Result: {"value": 6250, "unit": "rpm"}
